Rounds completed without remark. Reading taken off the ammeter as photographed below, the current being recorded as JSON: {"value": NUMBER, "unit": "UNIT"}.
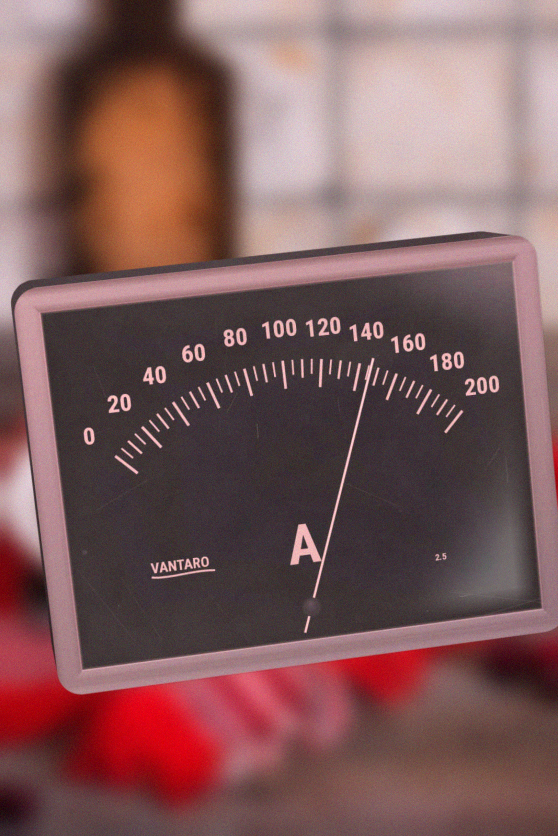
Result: {"value": 145, "unit": "A"}
